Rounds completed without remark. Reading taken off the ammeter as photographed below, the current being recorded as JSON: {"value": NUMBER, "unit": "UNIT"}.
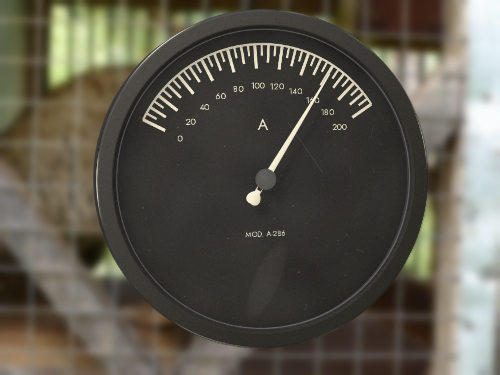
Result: {"value": 160, "unit": "A"}
